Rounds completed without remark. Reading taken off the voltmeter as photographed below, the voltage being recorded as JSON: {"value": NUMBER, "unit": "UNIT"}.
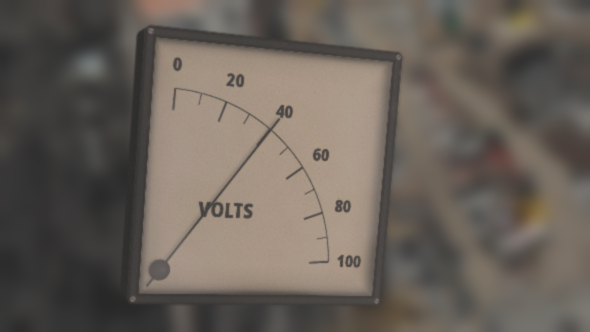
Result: {"value": 40, "unit": "V"}
